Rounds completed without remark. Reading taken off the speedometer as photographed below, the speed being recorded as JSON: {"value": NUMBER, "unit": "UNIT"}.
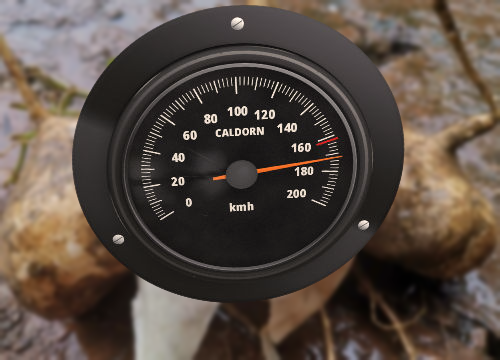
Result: {"value": 170, "unit": "km/h"}
